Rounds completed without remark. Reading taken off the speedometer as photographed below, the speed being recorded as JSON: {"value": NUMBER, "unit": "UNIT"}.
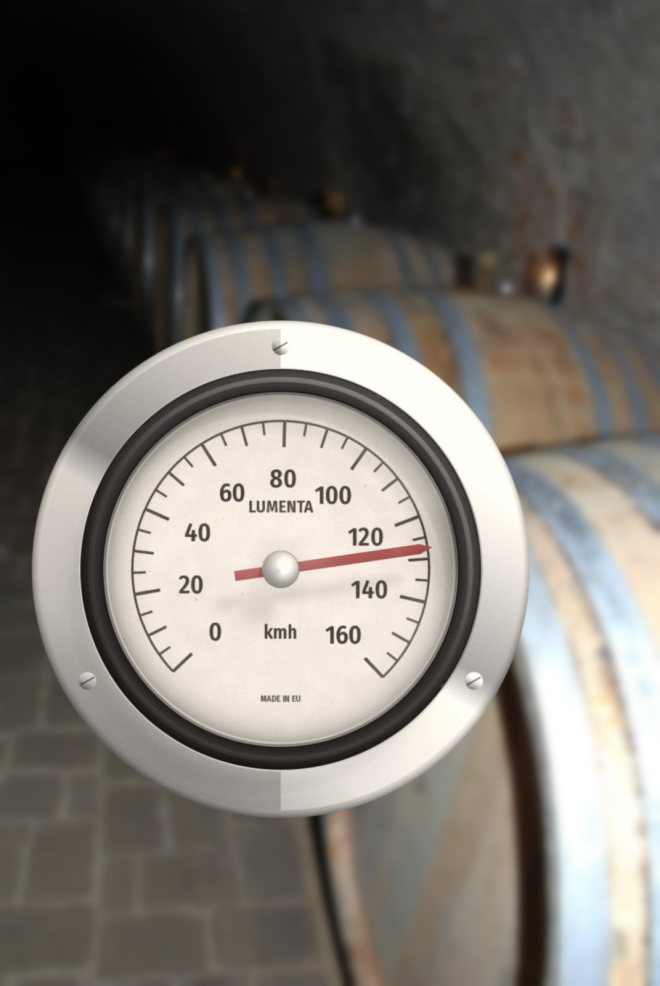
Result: {"value": 127.5, "unit": "km/h"}
